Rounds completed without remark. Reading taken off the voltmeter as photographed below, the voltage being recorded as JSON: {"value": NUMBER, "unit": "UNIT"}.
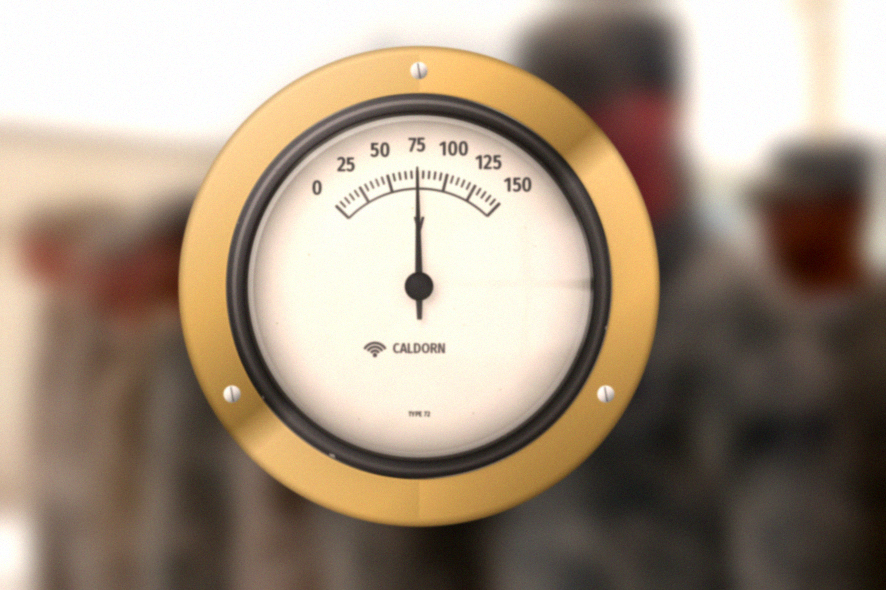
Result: {"value": 75, "unit": "V"}
